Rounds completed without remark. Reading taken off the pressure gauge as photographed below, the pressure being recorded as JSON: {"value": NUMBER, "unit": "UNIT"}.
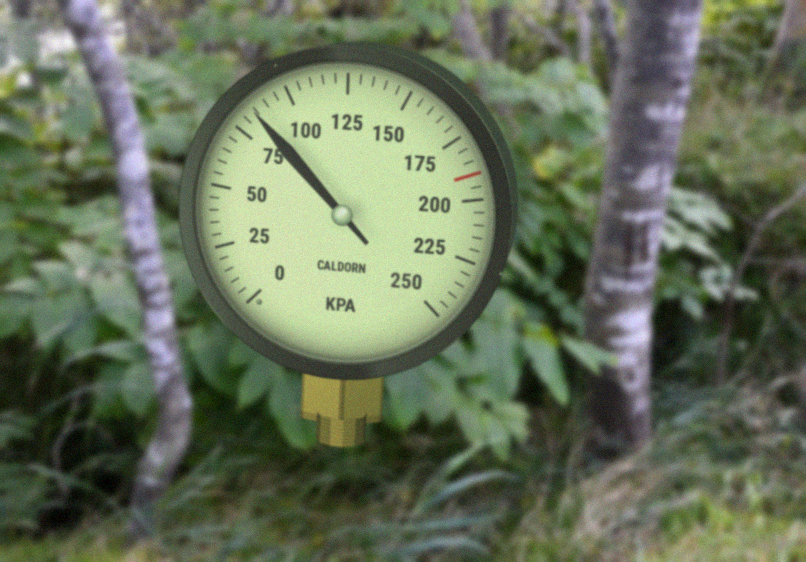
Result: {"value": 85, "unit": "kPa"}
